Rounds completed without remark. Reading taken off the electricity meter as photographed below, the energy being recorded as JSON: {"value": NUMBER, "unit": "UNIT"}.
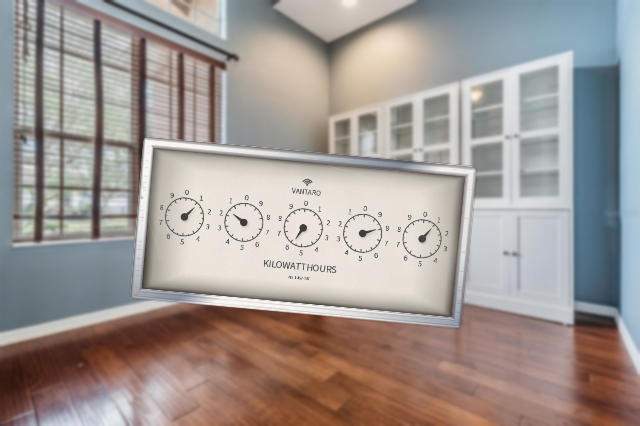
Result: {"value": 11581, "unit": "kWh"}
